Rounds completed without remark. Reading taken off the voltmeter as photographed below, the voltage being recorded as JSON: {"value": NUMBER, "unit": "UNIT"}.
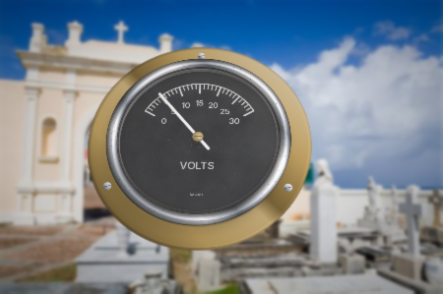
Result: {"value": 5, "unit": "V"}
